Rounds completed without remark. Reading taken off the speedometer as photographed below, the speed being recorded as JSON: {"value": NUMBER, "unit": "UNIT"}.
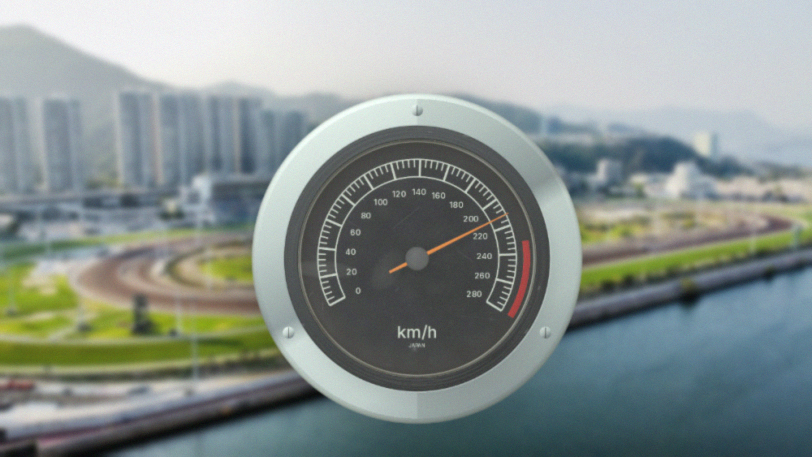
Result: {"value": 212, "unit": "km/h"}
